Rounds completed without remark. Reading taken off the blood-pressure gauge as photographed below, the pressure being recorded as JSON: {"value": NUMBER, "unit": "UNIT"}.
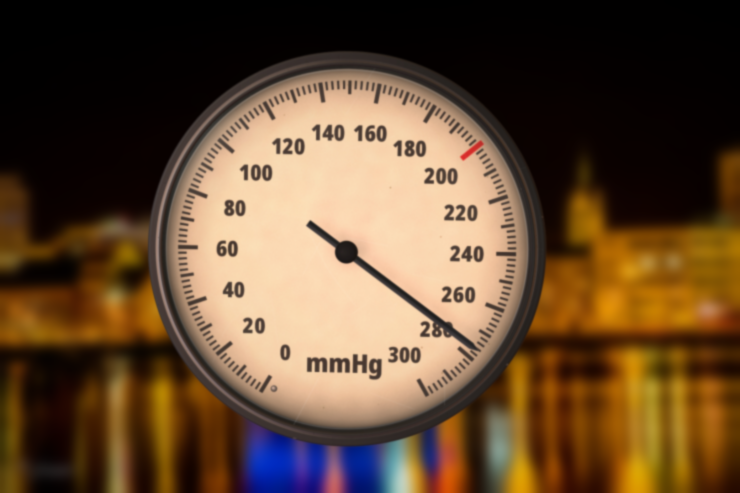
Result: {"value": 276, "unit": "mmHg"}
